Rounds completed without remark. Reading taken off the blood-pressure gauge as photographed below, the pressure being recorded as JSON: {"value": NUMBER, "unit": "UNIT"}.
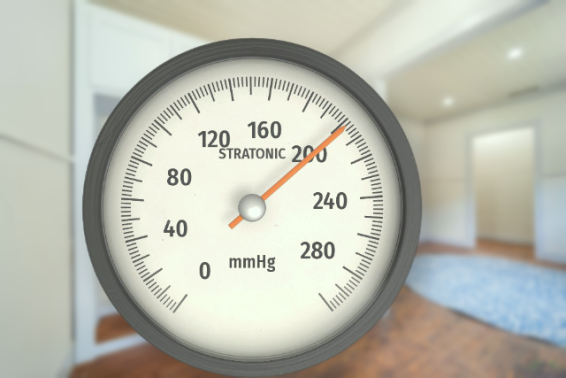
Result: {"value": 202, "unit": "mmHg"}
